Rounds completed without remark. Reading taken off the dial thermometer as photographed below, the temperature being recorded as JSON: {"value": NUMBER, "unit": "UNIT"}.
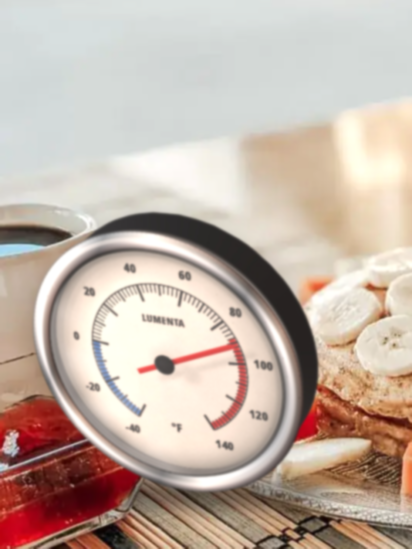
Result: {"value": 90, "unit": "°F"}
